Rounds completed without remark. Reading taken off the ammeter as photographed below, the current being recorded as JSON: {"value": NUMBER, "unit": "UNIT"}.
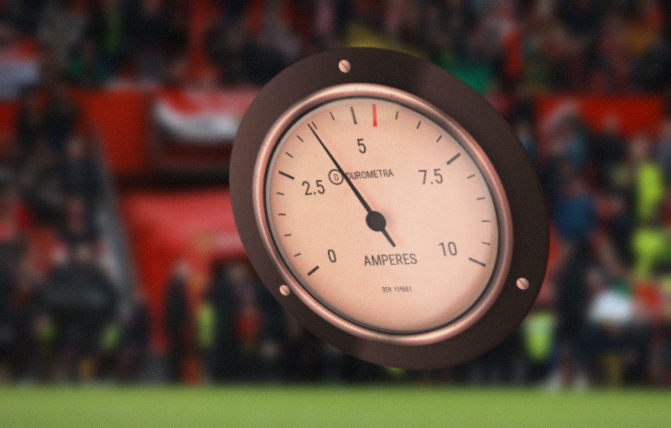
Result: {"value": 4, "unit": "A"}
